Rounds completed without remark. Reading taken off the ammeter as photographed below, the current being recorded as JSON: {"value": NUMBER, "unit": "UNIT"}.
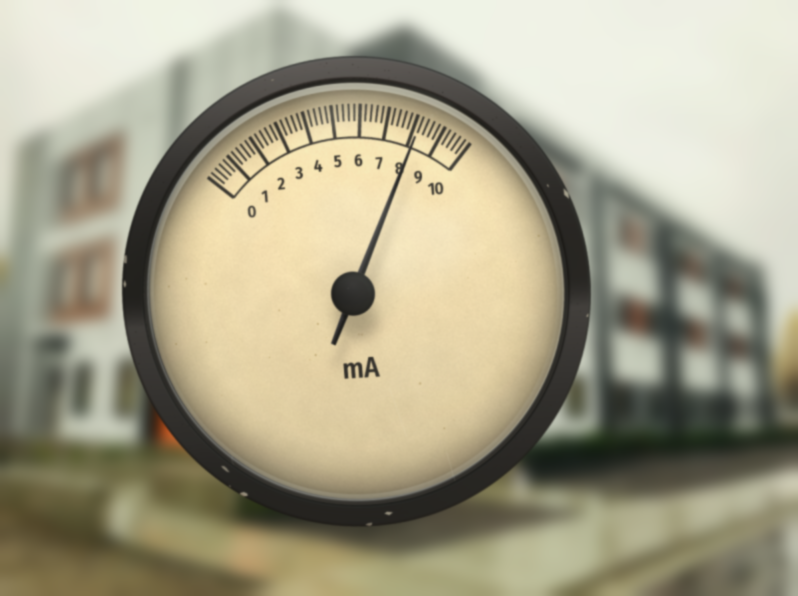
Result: {"value": 8.2, "unit": "mA"}
